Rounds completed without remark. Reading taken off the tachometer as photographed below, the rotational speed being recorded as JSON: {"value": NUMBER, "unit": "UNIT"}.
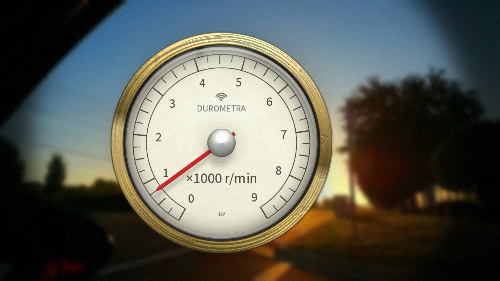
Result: {"value": 750, "unit": "rpm"}
